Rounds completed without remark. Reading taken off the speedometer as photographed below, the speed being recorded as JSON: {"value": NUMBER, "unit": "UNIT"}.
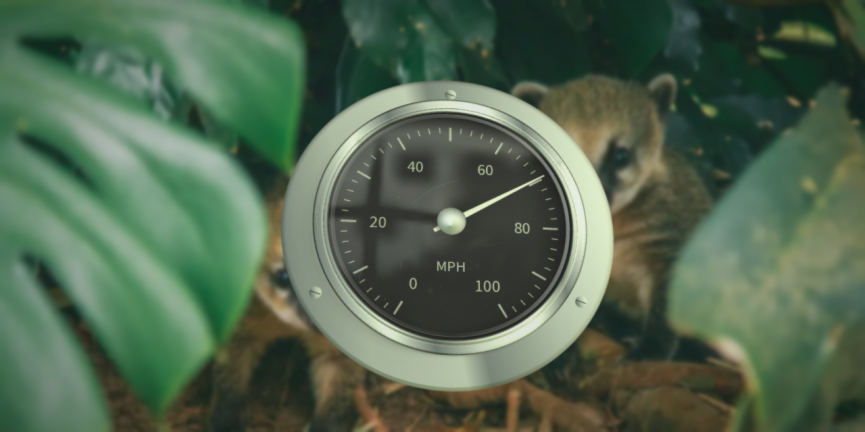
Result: {"value": 70, "unit": "mph"}
